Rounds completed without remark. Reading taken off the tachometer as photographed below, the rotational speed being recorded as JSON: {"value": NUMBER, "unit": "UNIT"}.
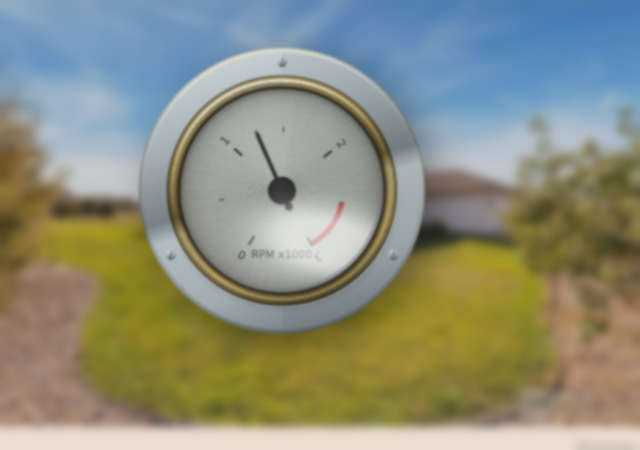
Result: {"value": 1250, "unit": "rpm"}
